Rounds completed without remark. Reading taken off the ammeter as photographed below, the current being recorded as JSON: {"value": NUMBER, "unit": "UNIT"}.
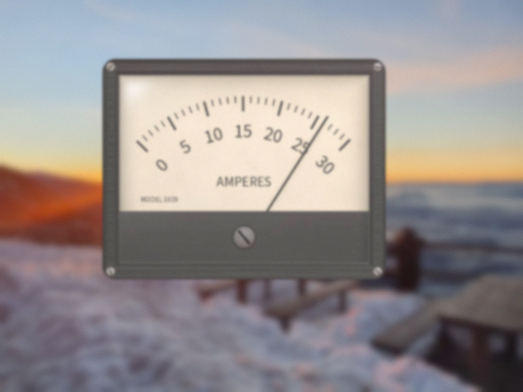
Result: {"value": 26, "unit": "A"}
